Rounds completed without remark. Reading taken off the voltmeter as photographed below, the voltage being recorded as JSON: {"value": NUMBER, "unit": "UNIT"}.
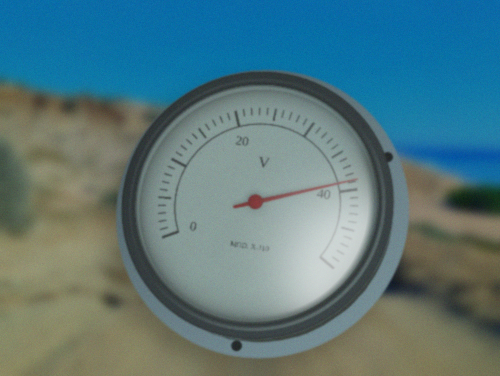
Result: {"value": 39, "unit": "V"}
